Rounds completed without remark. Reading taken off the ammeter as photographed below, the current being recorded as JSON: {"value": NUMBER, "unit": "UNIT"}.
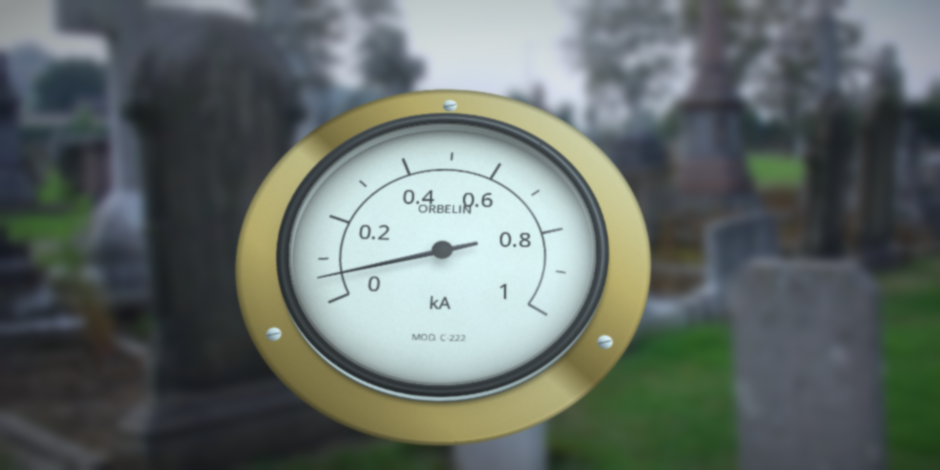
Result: {"value": 0.05, "unit": "kA"}
